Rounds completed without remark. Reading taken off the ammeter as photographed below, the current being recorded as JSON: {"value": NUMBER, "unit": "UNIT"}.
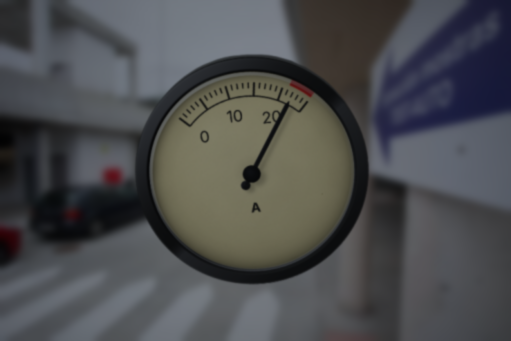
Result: {"value": 22, "unit": "A"}
